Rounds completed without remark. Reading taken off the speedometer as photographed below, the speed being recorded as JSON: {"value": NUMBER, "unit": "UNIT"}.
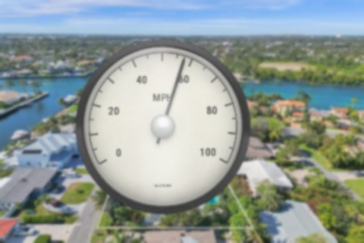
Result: {"value": 57.5, "unit": "mph"}
